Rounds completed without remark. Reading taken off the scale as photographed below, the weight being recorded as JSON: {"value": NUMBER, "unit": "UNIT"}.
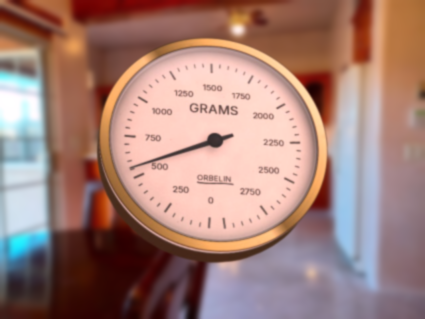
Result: {"value": 550, "unit": "g"}
